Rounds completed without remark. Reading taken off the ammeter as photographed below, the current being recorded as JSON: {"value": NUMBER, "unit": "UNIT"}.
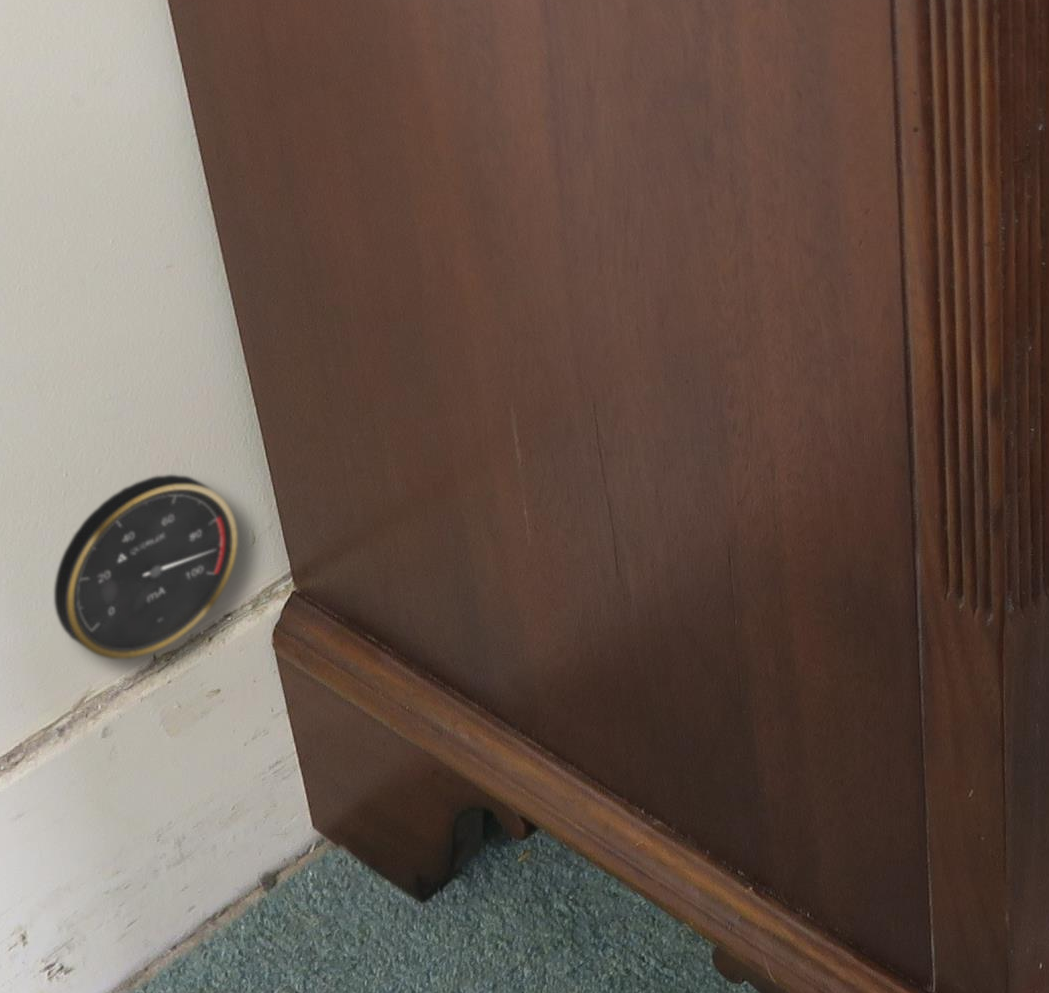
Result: {"value": 90, "unit": "mA"}
